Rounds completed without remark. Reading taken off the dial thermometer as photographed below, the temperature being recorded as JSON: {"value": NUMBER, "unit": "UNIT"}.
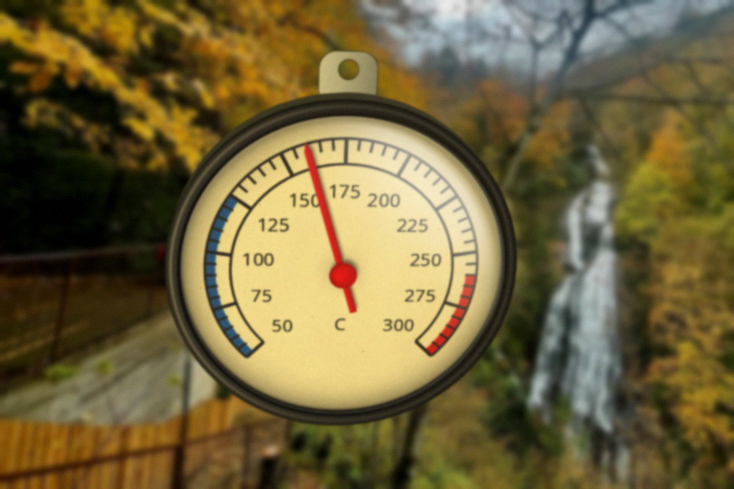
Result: {"value": 160, "unit": "°C"}
